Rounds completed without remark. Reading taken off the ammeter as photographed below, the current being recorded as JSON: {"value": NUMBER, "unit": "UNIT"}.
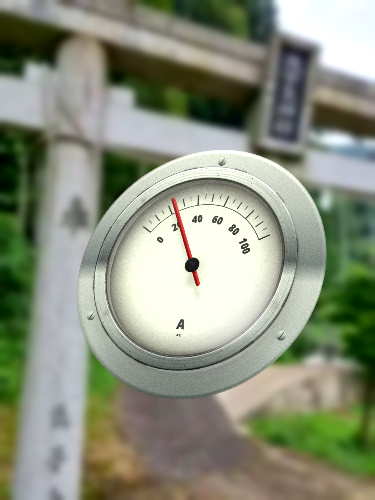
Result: {"value": 25, "unit": "A"}
